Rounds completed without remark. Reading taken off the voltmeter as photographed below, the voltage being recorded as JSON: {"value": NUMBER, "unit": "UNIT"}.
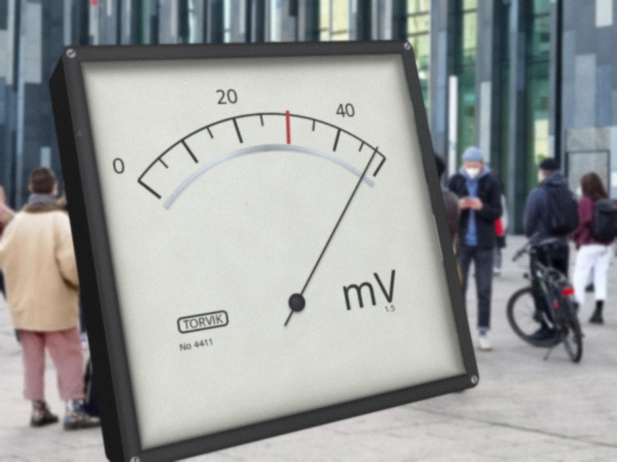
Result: {"value": 47.5, "unit": "mV"}
